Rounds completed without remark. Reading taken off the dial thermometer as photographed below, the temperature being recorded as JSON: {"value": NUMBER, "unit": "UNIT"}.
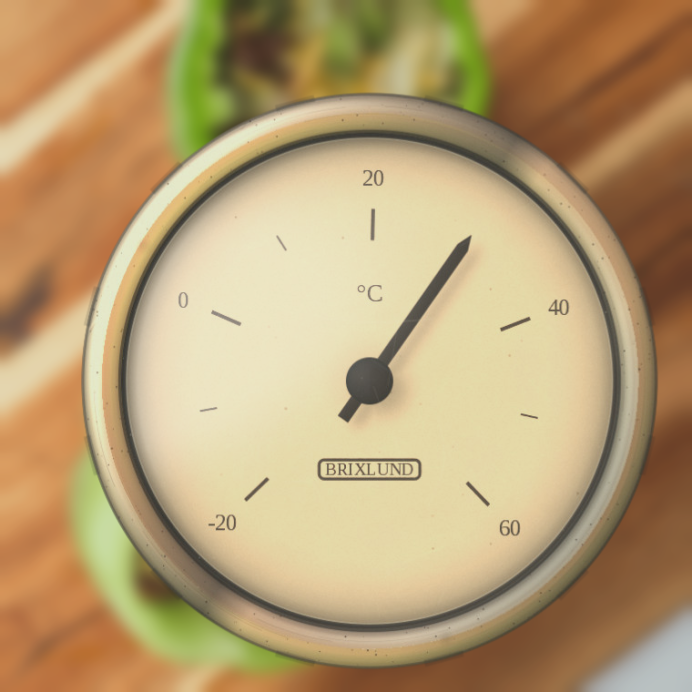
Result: {"value": 30, "unit": "°C"}
